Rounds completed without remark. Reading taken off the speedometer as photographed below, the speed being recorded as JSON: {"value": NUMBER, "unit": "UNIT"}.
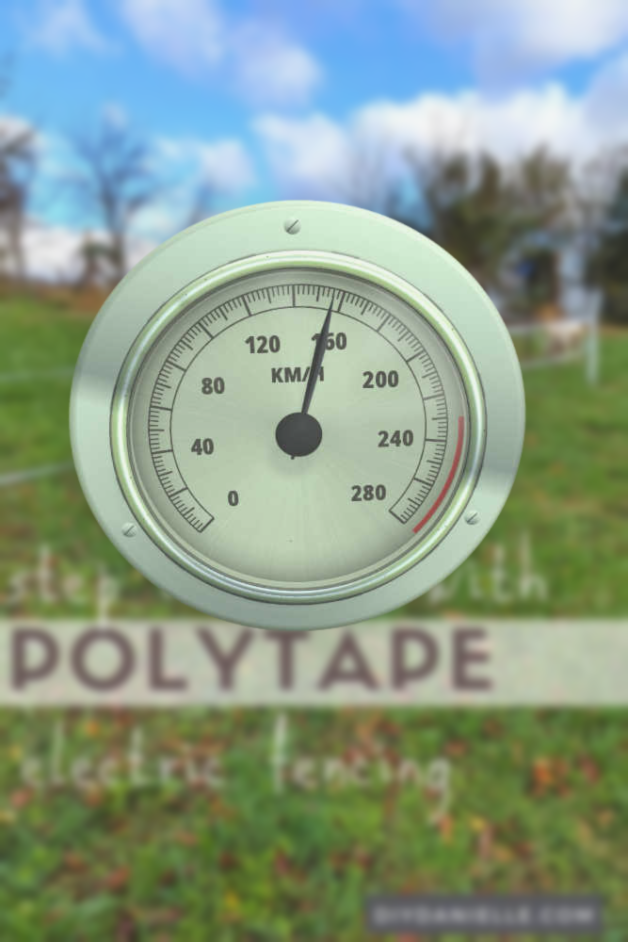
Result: {"value": 156, "unit": "km/h"}
